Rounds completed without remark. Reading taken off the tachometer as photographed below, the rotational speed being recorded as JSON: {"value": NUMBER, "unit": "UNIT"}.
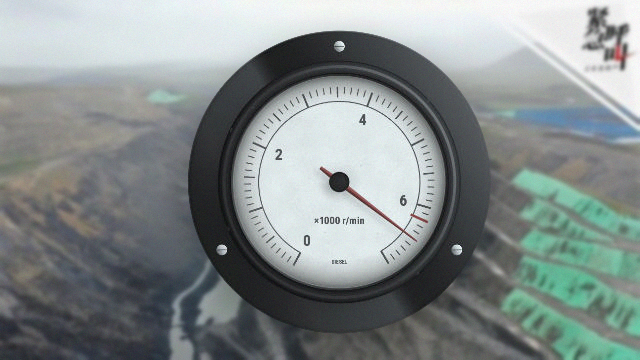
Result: {"value": 6500, "unit": "rpm"}
